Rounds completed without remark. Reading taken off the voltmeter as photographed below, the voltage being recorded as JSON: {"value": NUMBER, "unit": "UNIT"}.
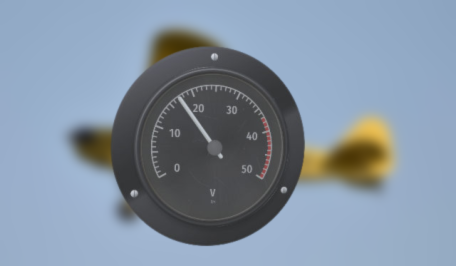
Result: {"value": 17, "unit": "V"}
